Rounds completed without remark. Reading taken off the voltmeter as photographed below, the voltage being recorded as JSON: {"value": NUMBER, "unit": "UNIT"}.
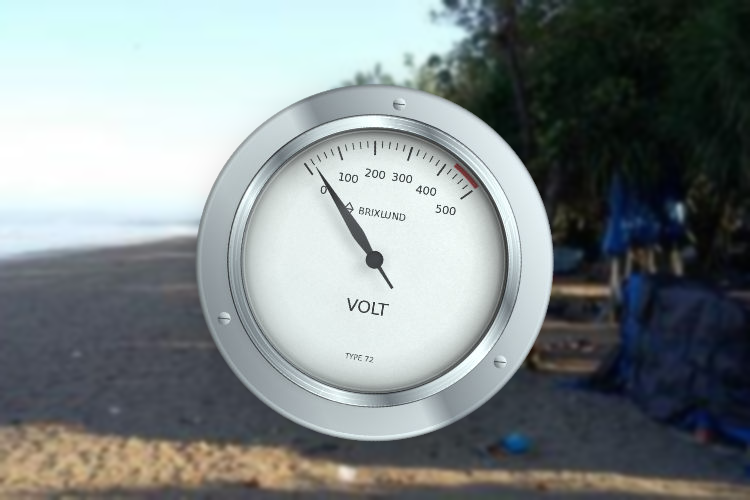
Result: {"value": 20, "unit": "V"}
